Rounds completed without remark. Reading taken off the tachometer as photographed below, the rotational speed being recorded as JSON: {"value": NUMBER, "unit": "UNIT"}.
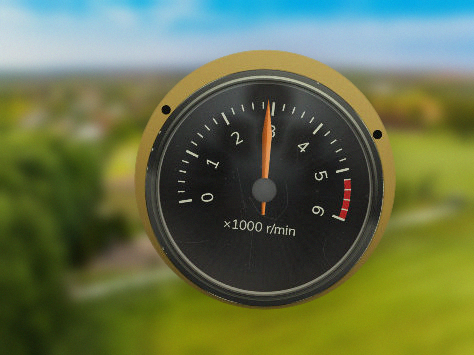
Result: {"value": 2900, "unit": "rpm"}
